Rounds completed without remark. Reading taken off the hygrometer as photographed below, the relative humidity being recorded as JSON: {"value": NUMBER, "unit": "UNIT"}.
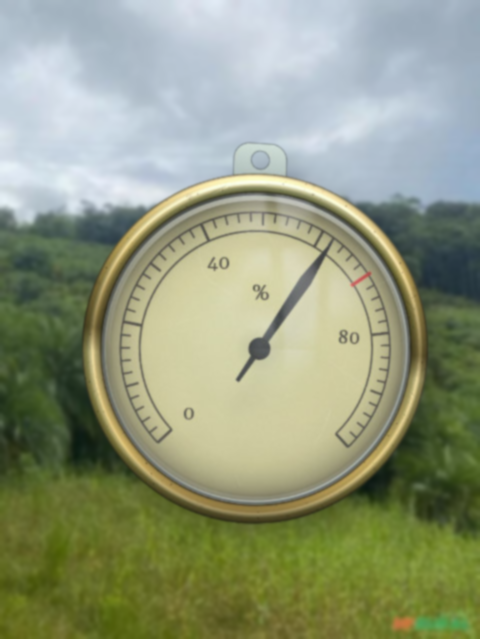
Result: {"value": 62, "unit": "%"}
